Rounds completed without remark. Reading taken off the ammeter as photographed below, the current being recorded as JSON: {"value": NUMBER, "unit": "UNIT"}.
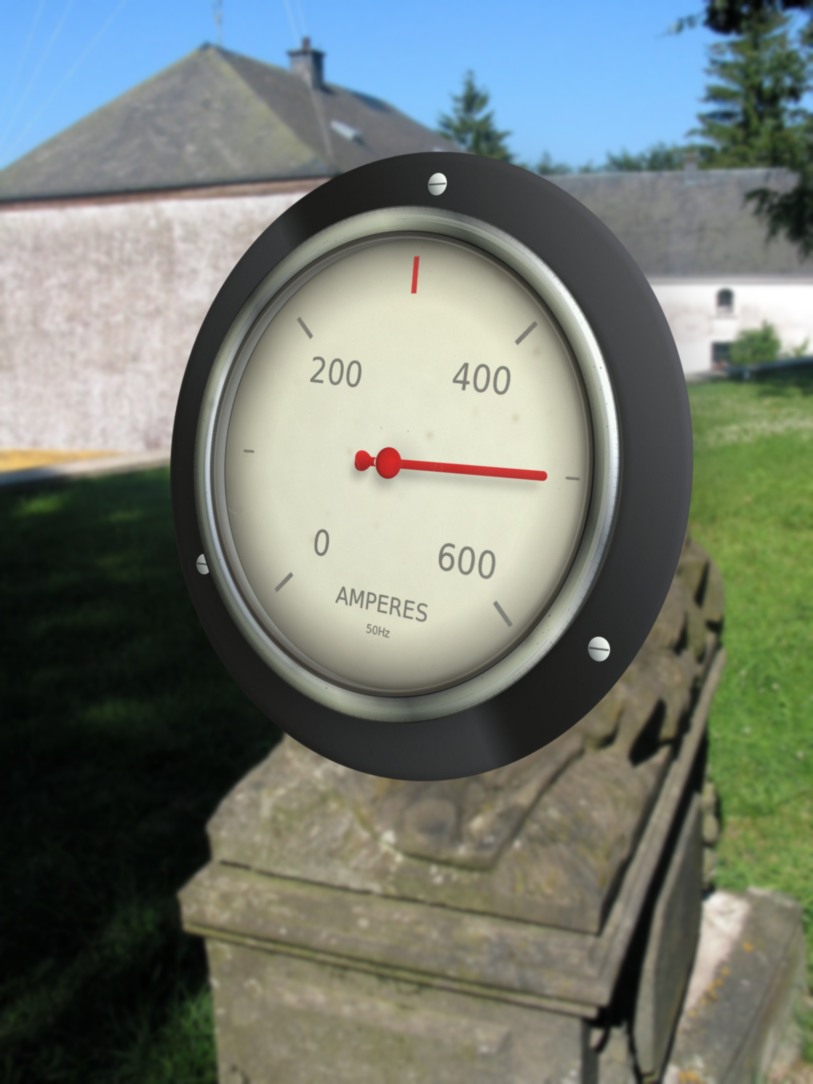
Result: {"value": 500, "unit": "A"}
